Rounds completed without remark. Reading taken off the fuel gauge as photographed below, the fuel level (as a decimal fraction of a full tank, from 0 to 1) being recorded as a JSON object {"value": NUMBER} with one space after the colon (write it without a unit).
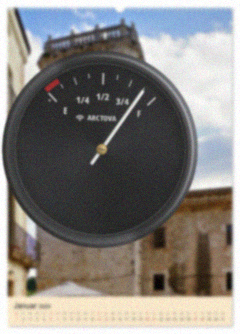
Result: {"value": 0.875}
